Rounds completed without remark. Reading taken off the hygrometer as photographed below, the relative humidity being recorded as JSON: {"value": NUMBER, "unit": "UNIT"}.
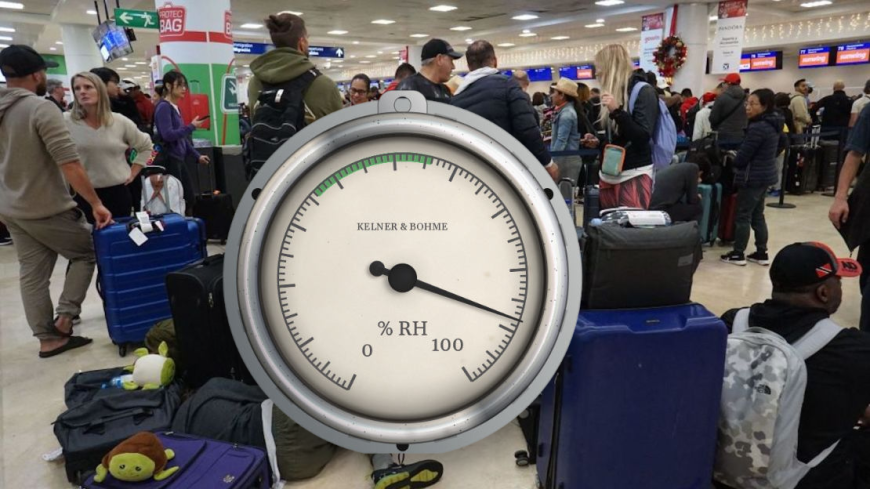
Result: {"value": 88, "unit": "%"}
